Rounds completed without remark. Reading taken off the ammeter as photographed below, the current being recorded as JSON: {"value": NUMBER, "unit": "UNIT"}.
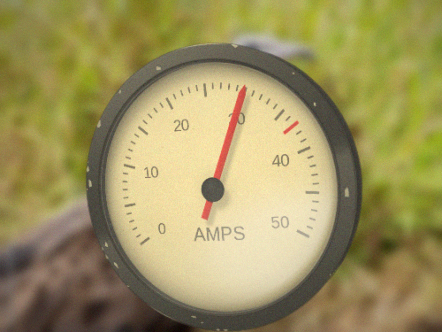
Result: {"value": 30, "unit": "A"}
